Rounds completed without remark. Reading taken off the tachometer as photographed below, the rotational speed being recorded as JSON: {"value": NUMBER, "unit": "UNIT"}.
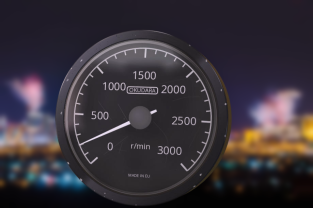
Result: {"value": 200, "unit": "rpm"}
